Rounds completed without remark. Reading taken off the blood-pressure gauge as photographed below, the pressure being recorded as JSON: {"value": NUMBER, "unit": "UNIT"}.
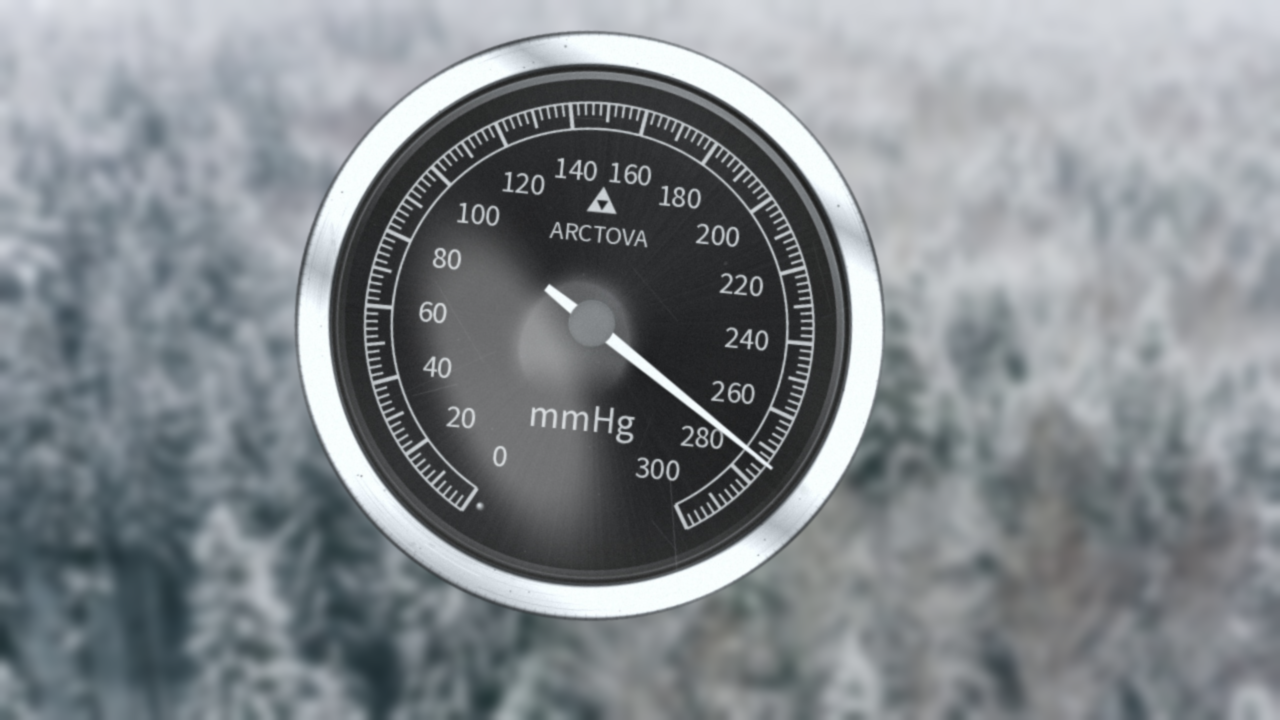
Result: {"value": 274, "unit": "mmHg"}
